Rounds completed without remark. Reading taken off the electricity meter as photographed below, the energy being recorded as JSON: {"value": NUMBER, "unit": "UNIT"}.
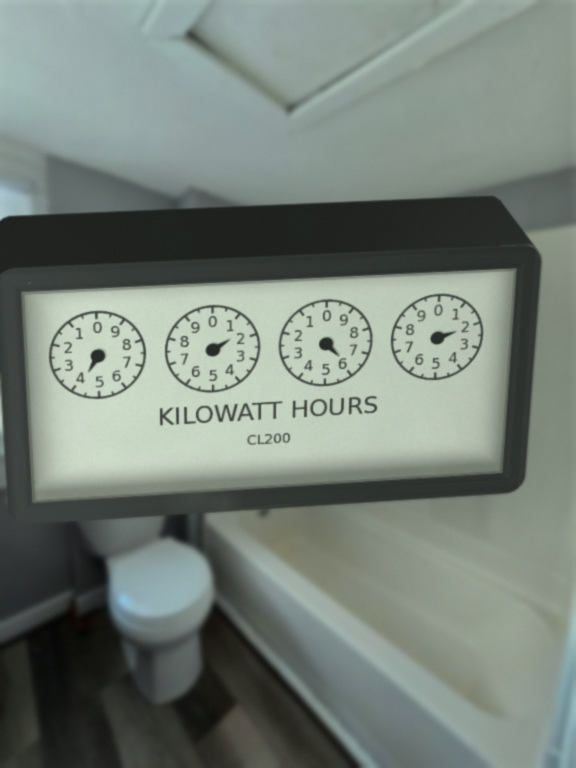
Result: {"value": 4162, "unit": "kWh"}
